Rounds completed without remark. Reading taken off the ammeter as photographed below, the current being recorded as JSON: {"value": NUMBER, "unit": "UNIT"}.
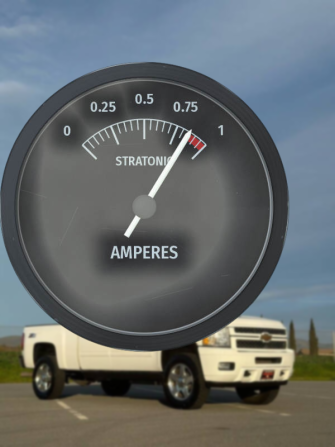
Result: {"value": 0.85, "unit": "A"}
